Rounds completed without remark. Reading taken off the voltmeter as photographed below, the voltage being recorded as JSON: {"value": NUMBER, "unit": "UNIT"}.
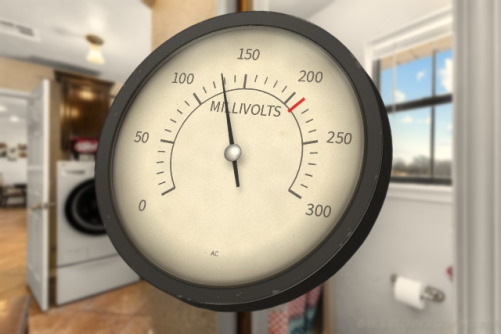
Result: {"value": 130, "unit": "mV"}
